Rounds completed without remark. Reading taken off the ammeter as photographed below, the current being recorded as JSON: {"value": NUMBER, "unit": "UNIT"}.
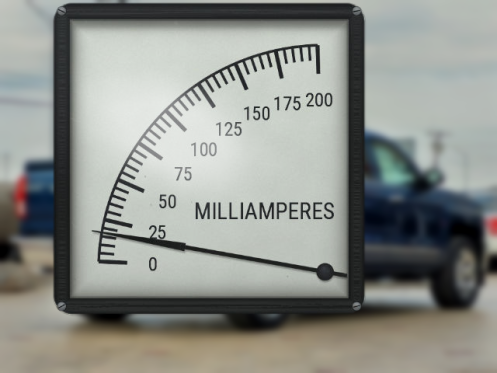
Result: {"value": 17.5, "unit": "mA"}
